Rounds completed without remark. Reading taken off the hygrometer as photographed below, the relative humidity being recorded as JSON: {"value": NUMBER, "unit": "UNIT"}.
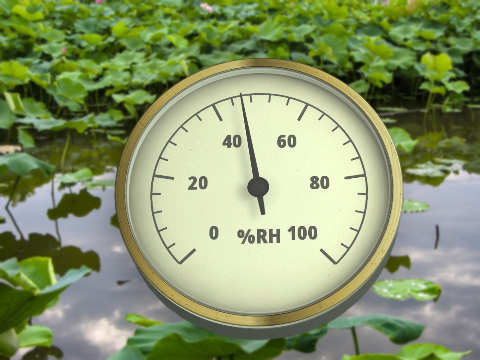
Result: {"value": 46, "unit": "%"}
